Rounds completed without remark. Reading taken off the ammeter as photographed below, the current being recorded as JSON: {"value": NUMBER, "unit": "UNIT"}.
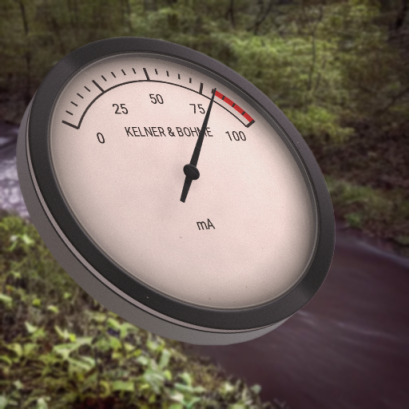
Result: {"value": 80, "unit": "mA"}
